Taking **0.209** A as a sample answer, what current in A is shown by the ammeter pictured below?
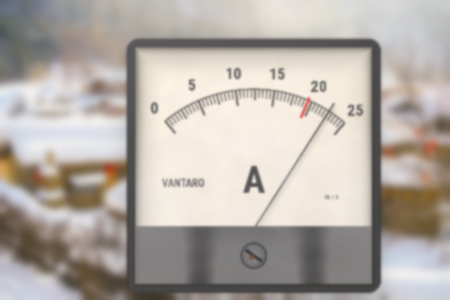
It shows **22.5** A
